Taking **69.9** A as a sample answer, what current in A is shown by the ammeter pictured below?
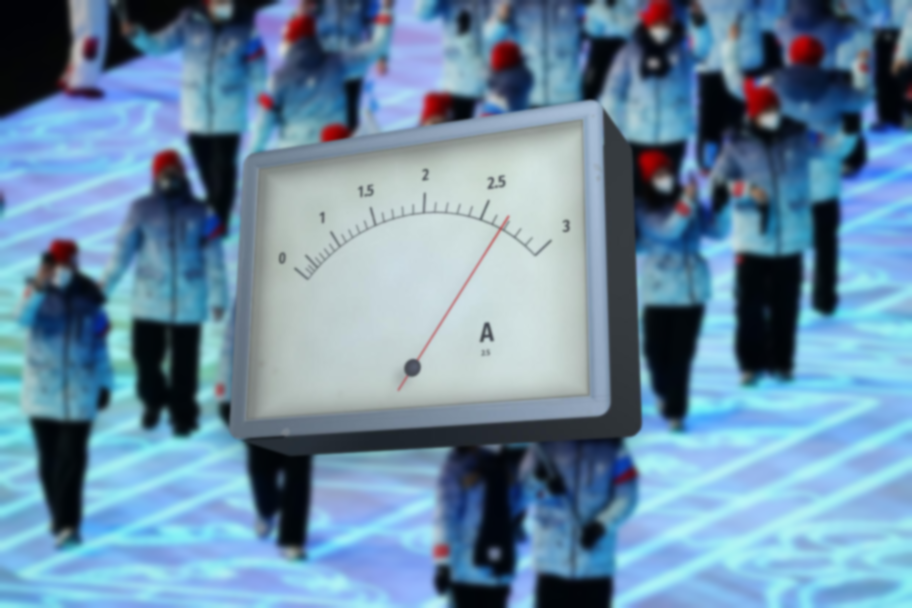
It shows **2.7** A
